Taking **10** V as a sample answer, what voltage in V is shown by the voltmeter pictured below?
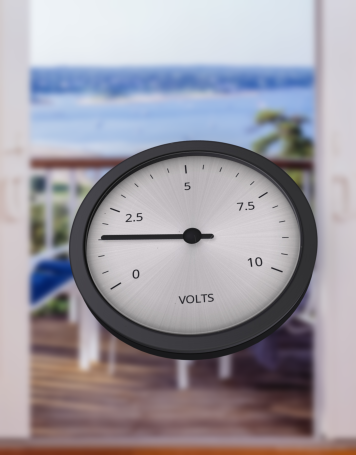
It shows **1.5** V
